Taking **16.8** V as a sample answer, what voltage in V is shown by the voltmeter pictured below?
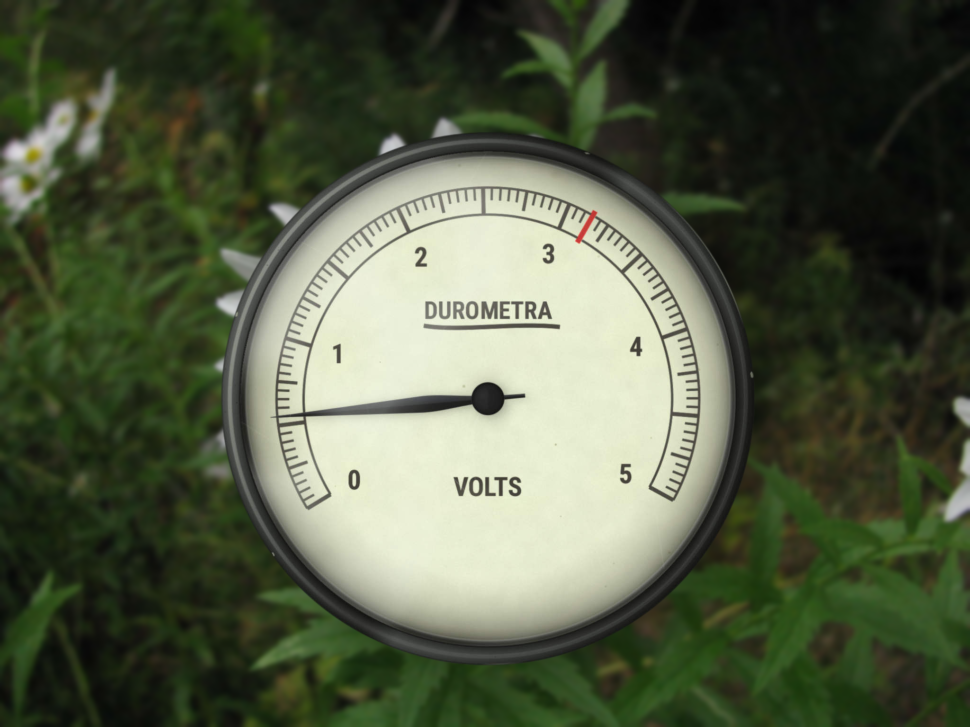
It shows **0.55** V
